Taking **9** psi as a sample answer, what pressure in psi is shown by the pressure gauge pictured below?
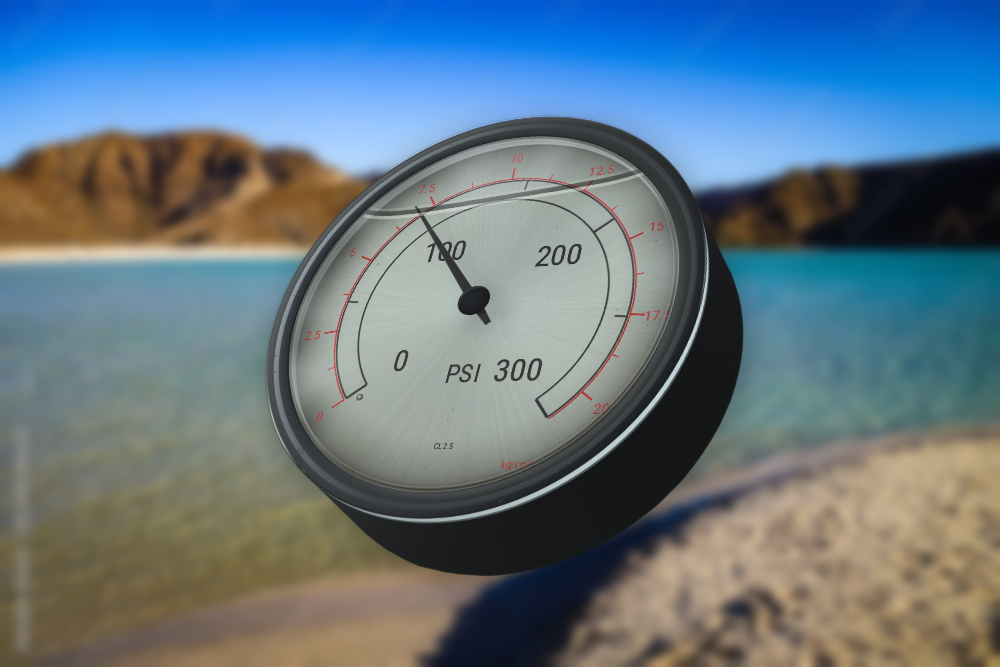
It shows **100** psi
